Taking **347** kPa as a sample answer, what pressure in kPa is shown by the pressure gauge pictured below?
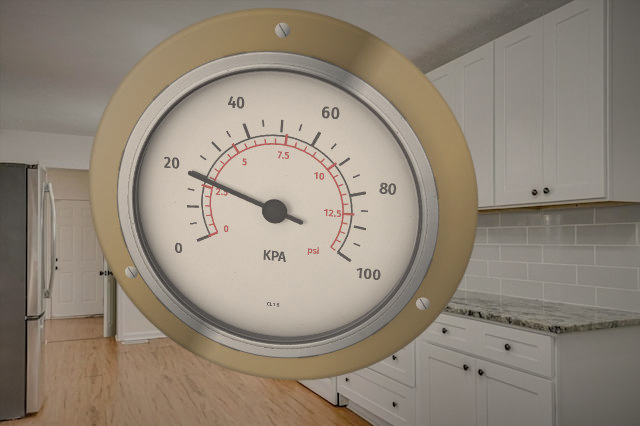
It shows **20** kPa
